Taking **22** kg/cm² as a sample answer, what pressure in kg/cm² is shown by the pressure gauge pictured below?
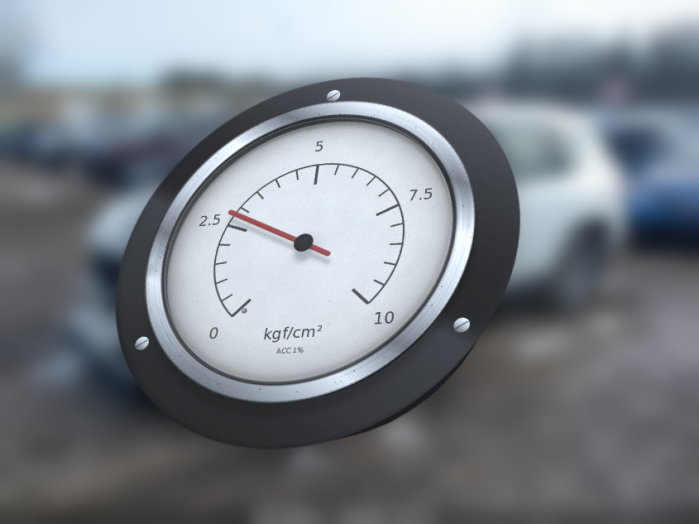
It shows **2.75** kg/cm²
